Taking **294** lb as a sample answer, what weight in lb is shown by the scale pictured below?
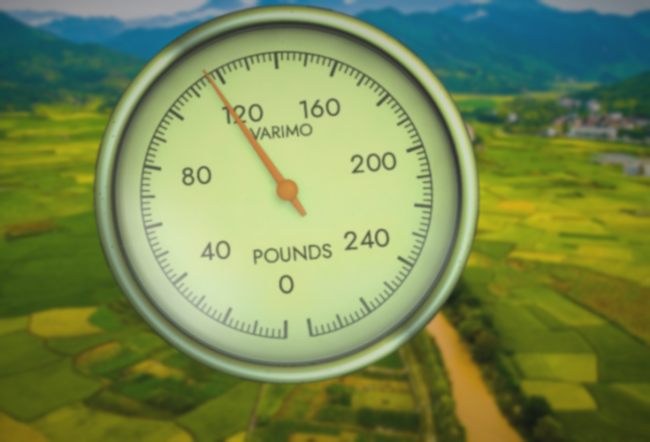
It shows **116** lb
